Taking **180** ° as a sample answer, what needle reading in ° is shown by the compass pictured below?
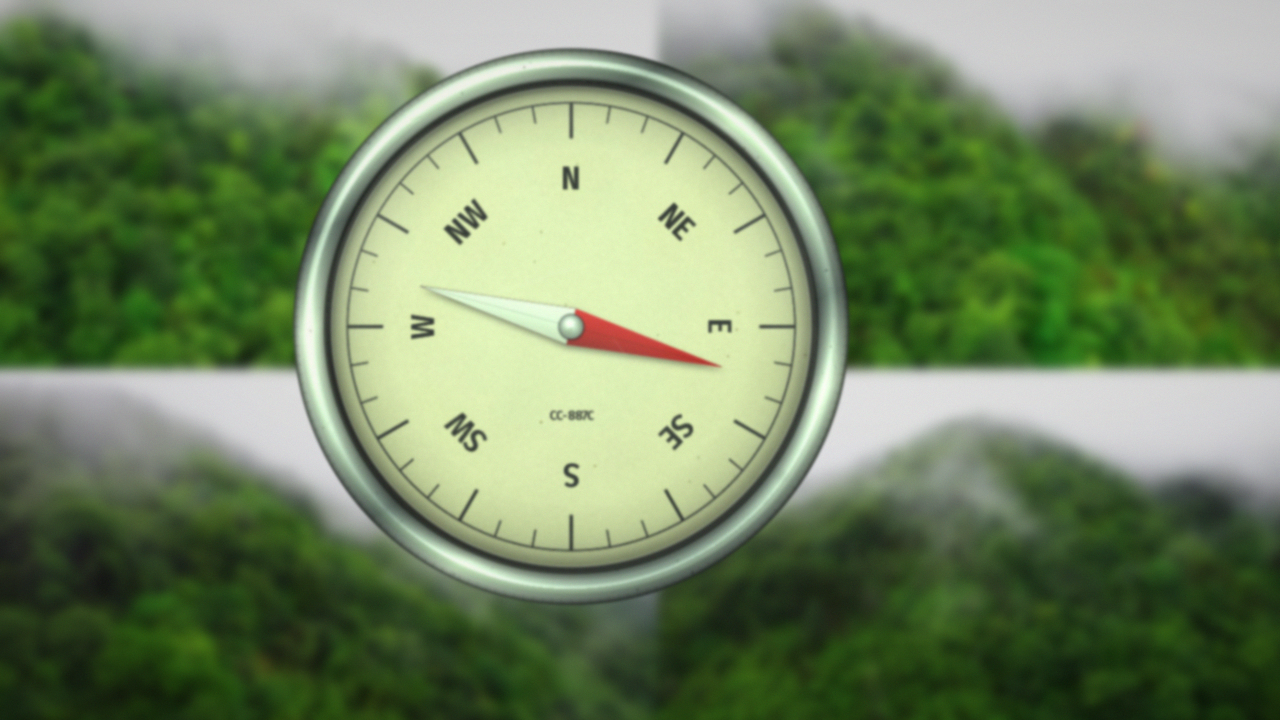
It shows **105** °
